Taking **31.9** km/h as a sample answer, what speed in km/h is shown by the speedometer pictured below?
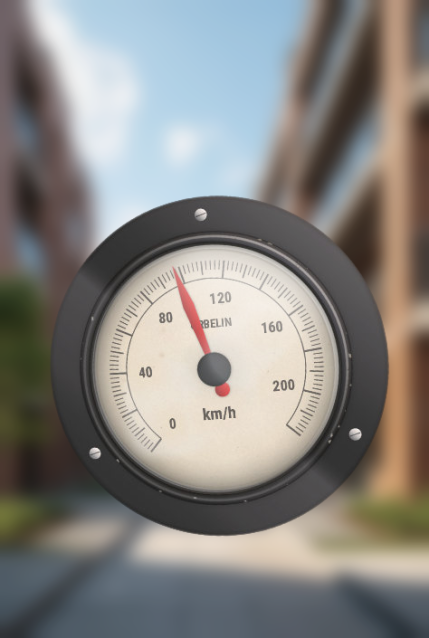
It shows **98** km/h
